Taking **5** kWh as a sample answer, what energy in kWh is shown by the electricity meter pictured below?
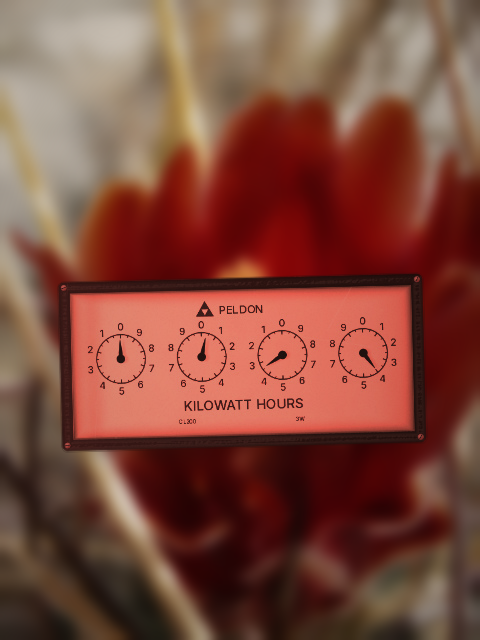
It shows **34** kWh
